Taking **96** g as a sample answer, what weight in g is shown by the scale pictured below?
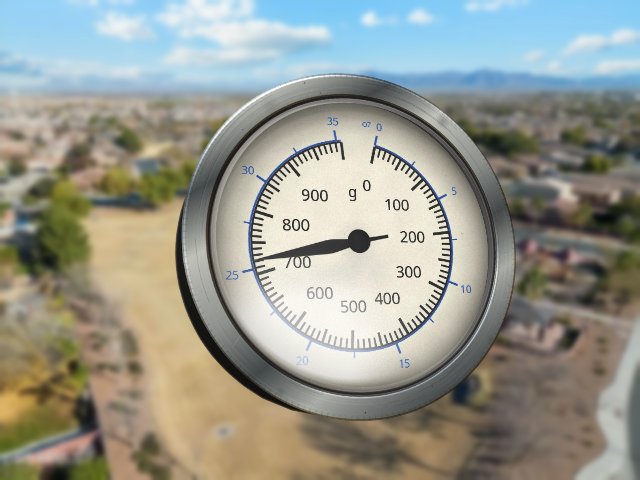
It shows **720** g
